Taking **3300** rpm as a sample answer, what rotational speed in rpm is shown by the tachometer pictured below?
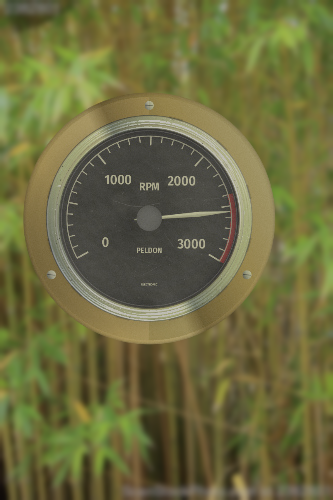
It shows **2550** rpm
